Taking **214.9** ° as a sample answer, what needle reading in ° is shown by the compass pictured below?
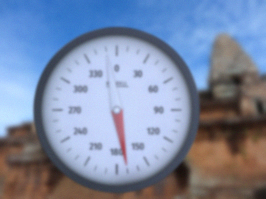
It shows **170** °
